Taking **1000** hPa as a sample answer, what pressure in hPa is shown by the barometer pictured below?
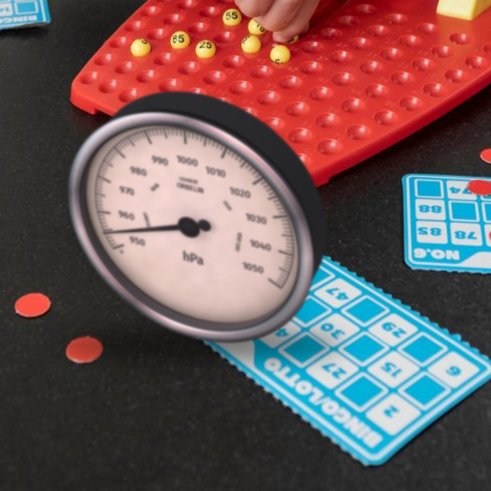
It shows **955** hPa
